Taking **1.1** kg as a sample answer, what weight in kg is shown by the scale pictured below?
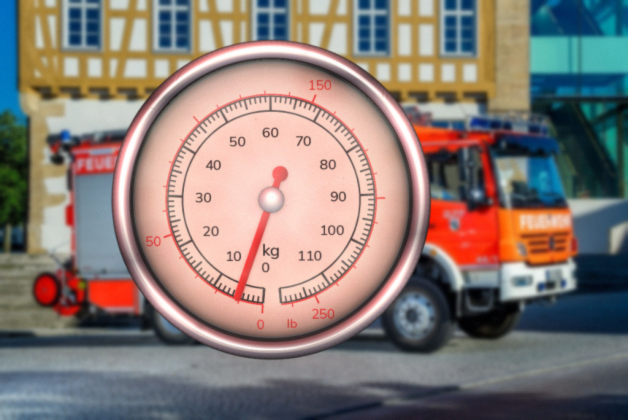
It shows **5** kg
